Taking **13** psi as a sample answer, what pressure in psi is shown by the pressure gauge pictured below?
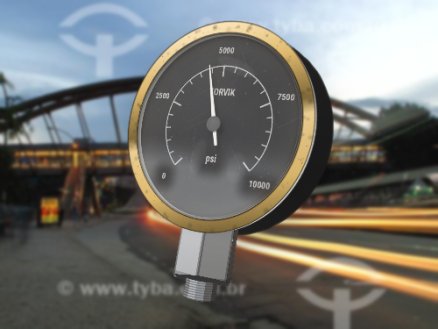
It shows **4500** psi
